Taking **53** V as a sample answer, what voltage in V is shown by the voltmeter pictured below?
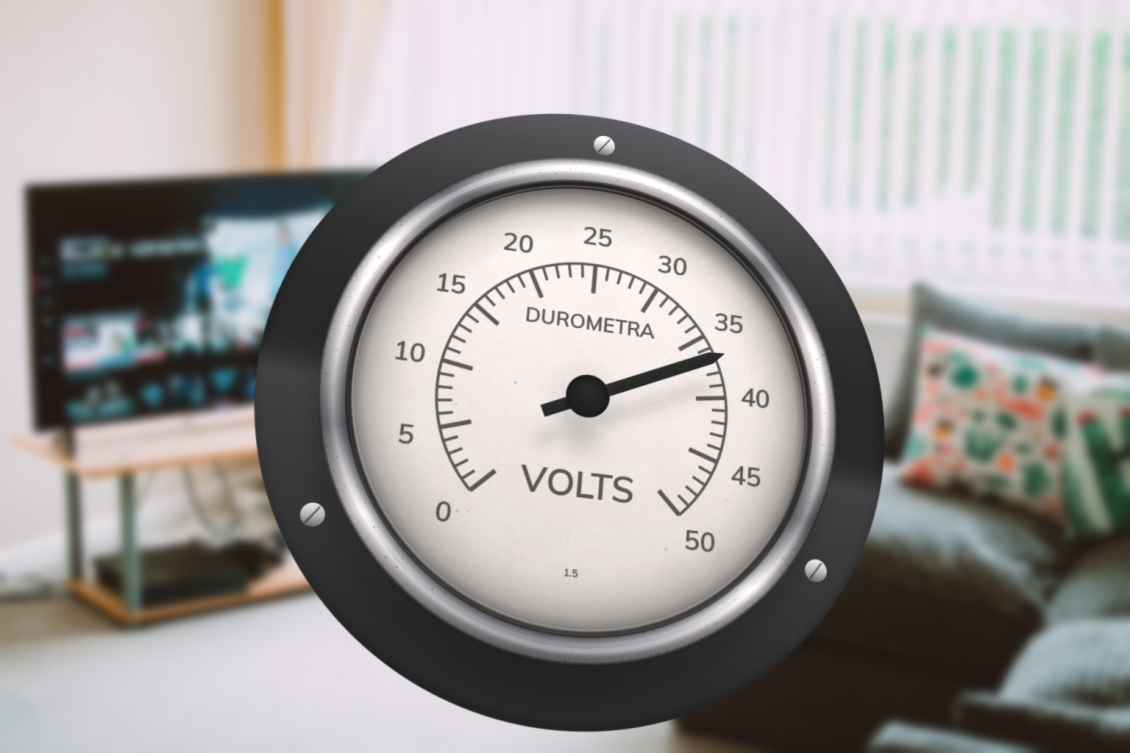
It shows **37** V
